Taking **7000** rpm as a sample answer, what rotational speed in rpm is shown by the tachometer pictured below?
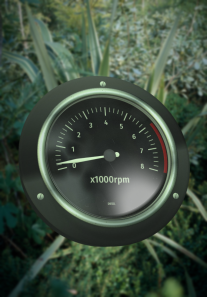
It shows **200** rpm
